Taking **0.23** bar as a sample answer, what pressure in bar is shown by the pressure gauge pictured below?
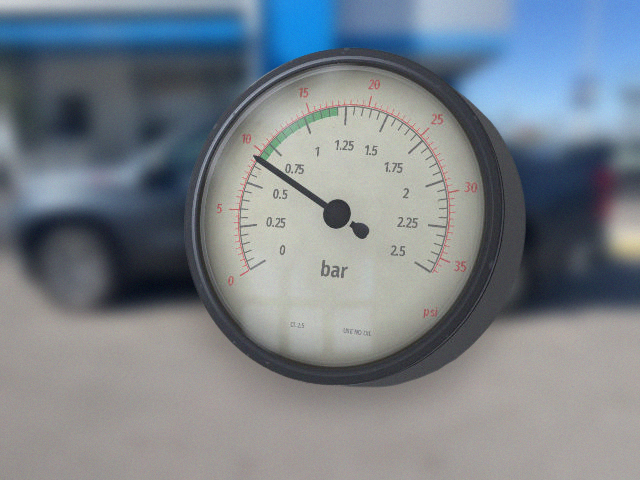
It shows **0.65** bar
